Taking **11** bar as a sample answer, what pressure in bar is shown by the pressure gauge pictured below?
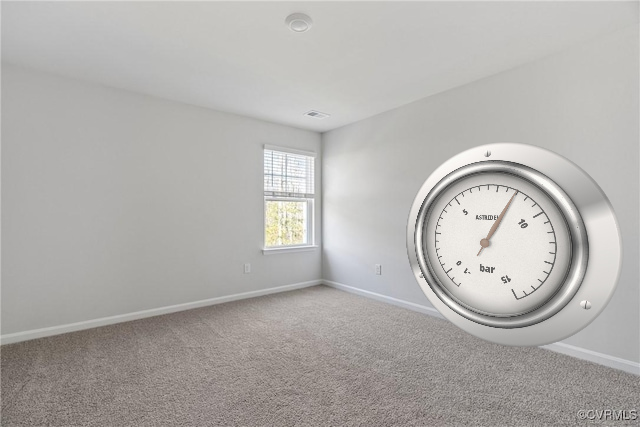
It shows **8.5** bar
